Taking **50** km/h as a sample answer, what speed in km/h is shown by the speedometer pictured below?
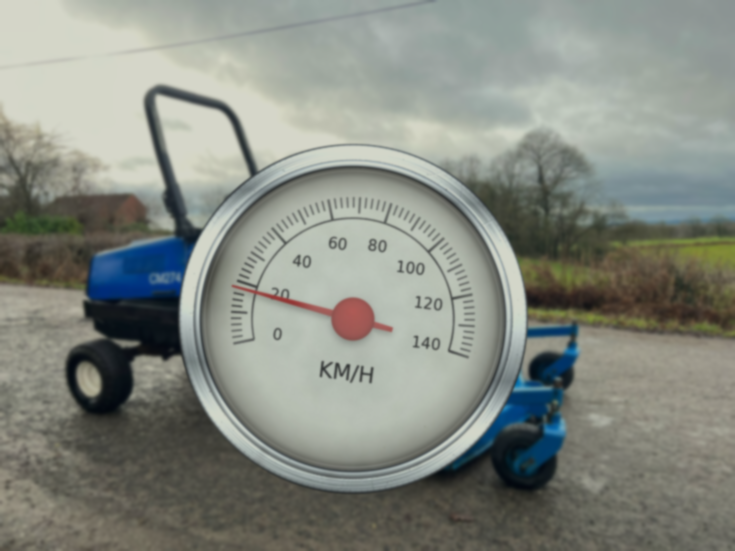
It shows **18** km/h
